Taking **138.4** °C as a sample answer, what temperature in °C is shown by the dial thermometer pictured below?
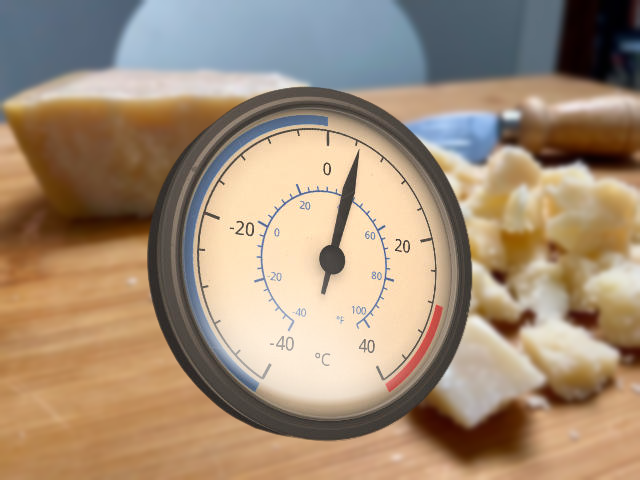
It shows **4** °C
